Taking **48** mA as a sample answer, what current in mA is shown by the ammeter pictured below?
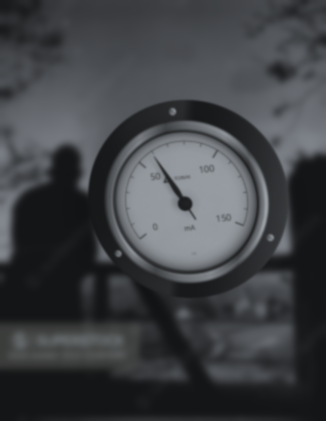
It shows **60** mA
